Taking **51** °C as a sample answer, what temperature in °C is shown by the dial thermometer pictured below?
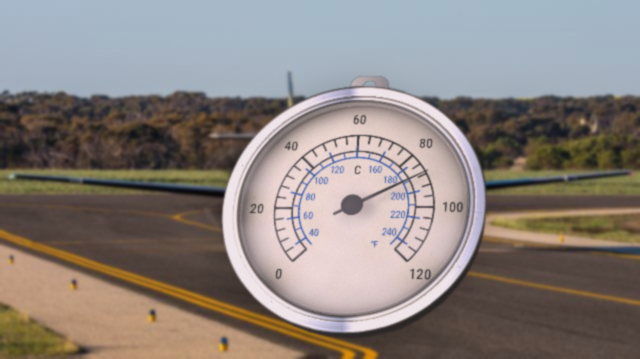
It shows **88** °C
